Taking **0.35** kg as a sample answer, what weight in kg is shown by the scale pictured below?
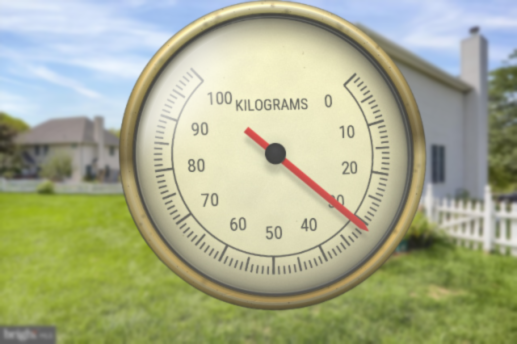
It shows **31** kg
